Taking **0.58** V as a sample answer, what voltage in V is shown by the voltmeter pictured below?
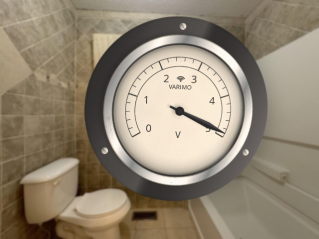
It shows **4.9** V
